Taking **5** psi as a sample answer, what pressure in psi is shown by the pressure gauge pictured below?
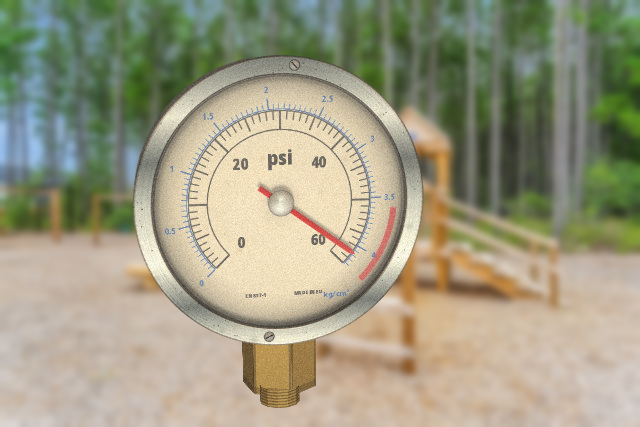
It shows **58** psi
